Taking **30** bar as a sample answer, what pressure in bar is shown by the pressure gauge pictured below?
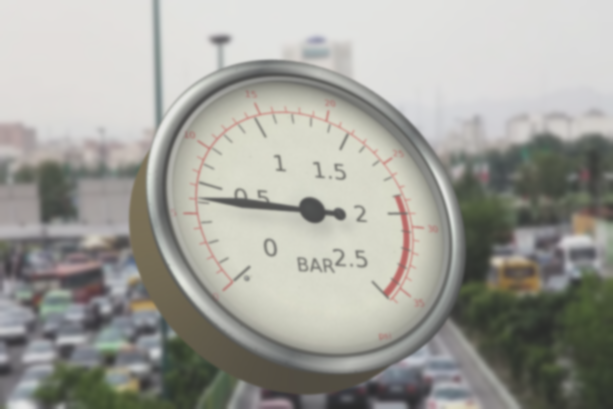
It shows **0.4** bar
